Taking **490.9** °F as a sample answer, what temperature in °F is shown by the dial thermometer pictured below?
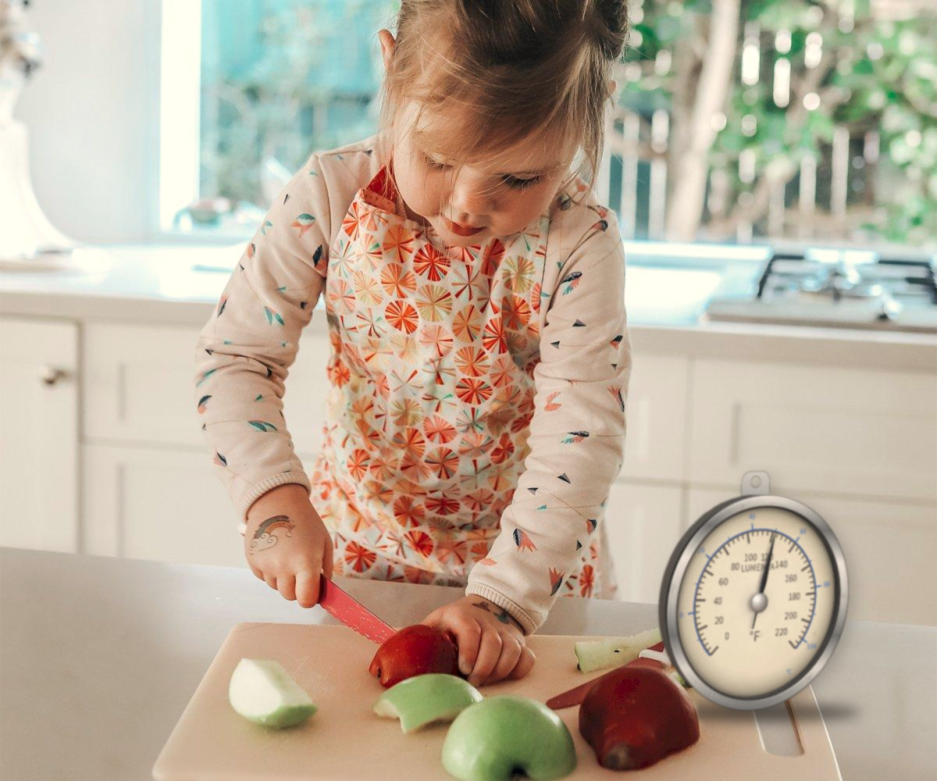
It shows **120** °F
